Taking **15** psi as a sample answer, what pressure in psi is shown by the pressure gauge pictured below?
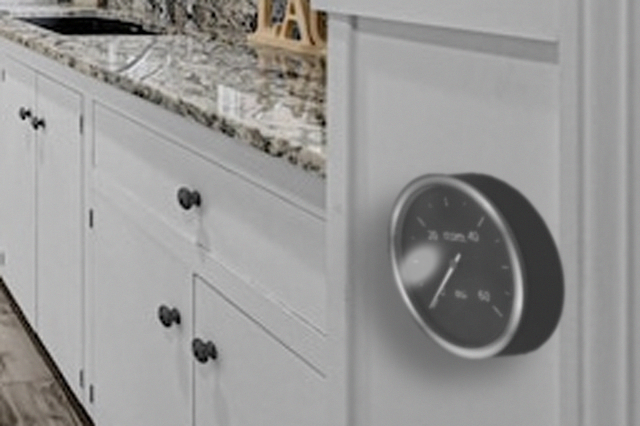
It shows **0** psi
